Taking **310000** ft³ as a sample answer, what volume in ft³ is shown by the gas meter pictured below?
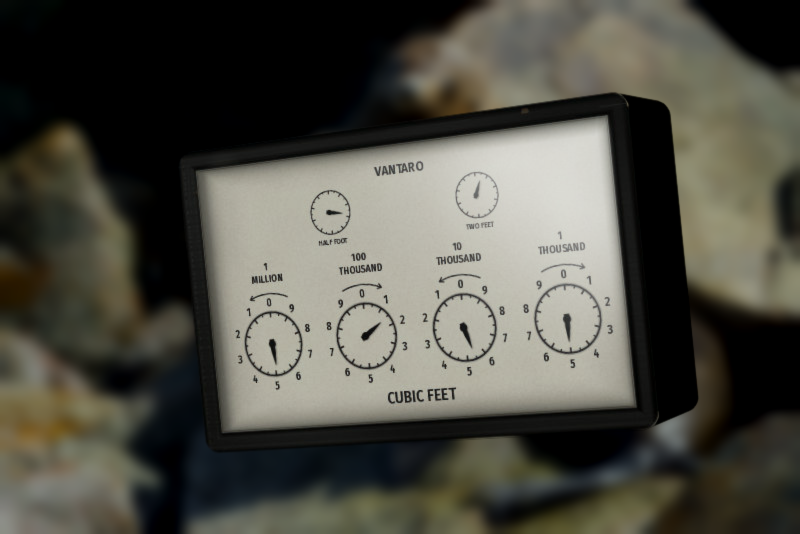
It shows **515500** ft³
